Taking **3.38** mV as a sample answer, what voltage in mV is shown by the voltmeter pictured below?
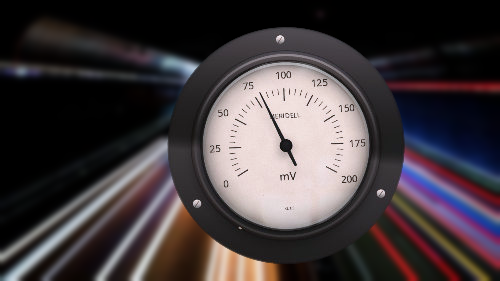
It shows **80** mV
